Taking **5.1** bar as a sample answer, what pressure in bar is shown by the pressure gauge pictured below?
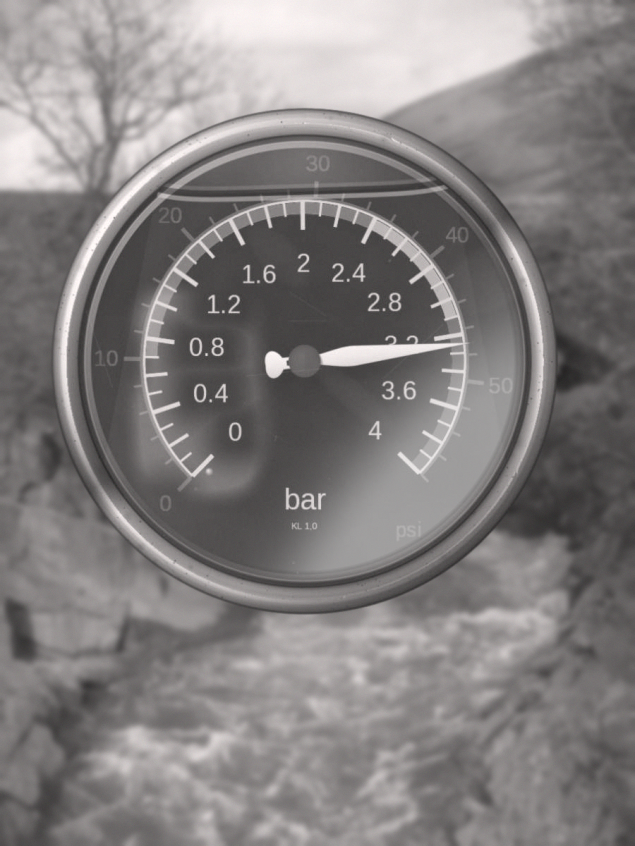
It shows **3.25** bar
